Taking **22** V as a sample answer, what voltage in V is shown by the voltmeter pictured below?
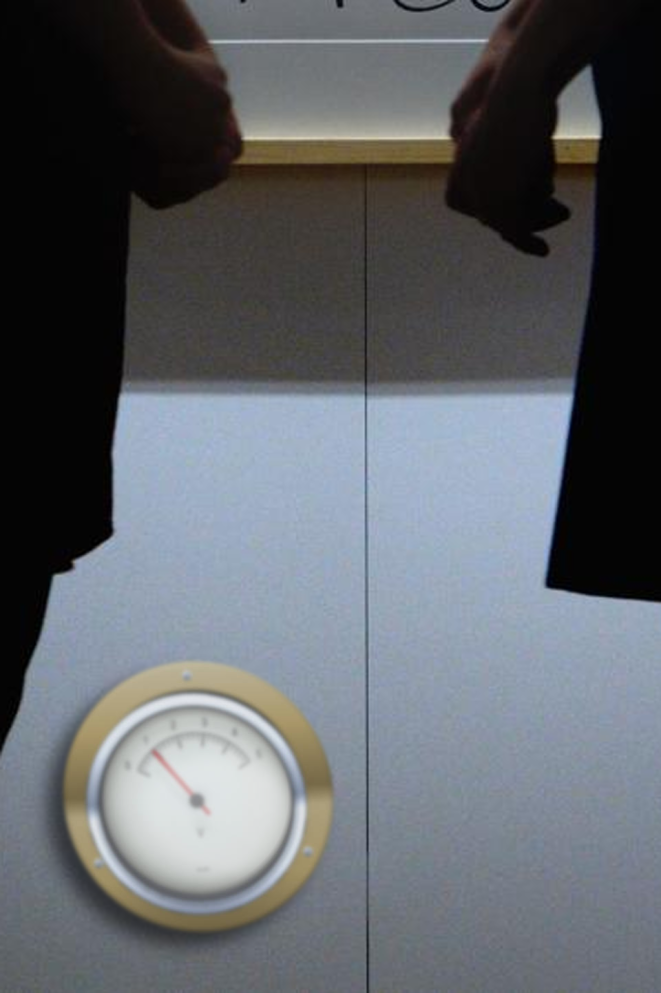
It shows **1** V
